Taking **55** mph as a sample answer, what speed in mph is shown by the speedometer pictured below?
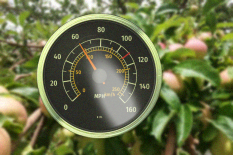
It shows **60** mph
